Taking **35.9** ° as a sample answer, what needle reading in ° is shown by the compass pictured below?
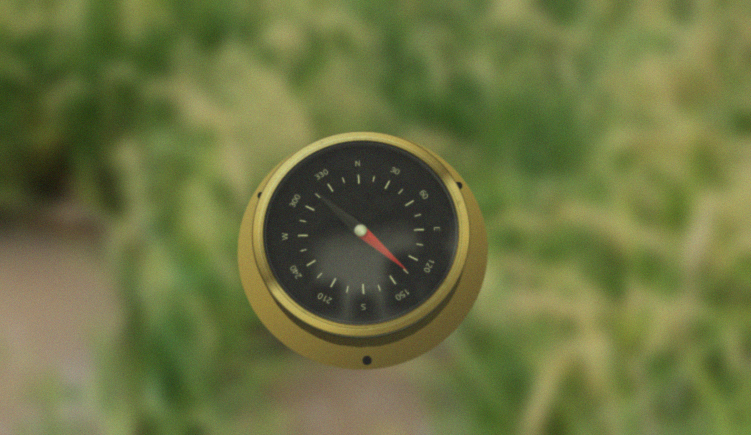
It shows **135** °
